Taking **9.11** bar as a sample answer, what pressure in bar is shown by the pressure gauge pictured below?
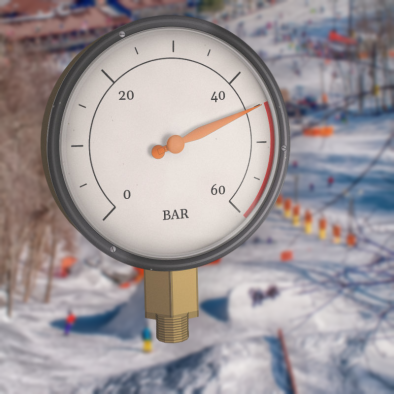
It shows **45** bar
